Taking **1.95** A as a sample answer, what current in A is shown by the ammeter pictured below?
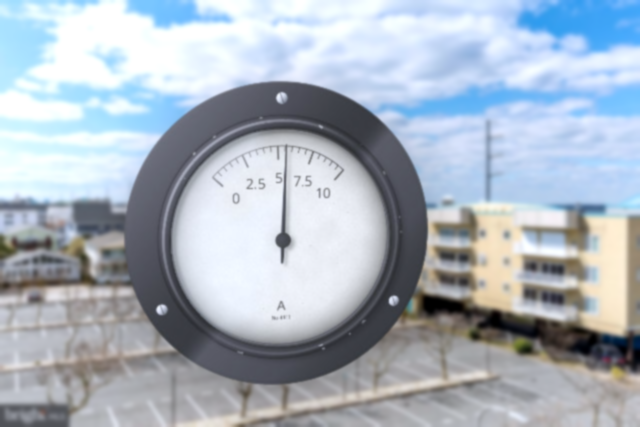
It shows **5.5** A
